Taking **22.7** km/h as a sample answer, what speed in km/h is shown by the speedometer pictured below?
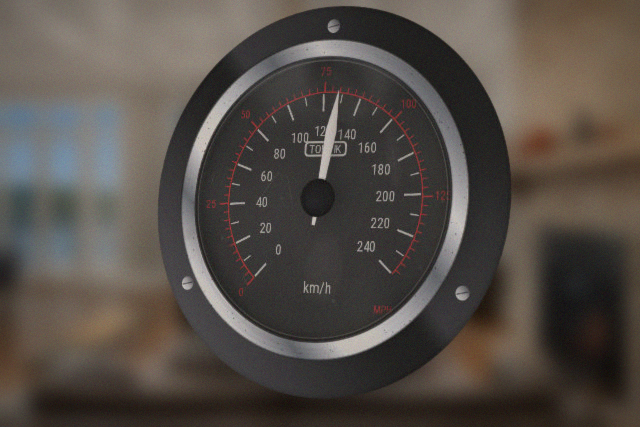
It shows **130** km/h
